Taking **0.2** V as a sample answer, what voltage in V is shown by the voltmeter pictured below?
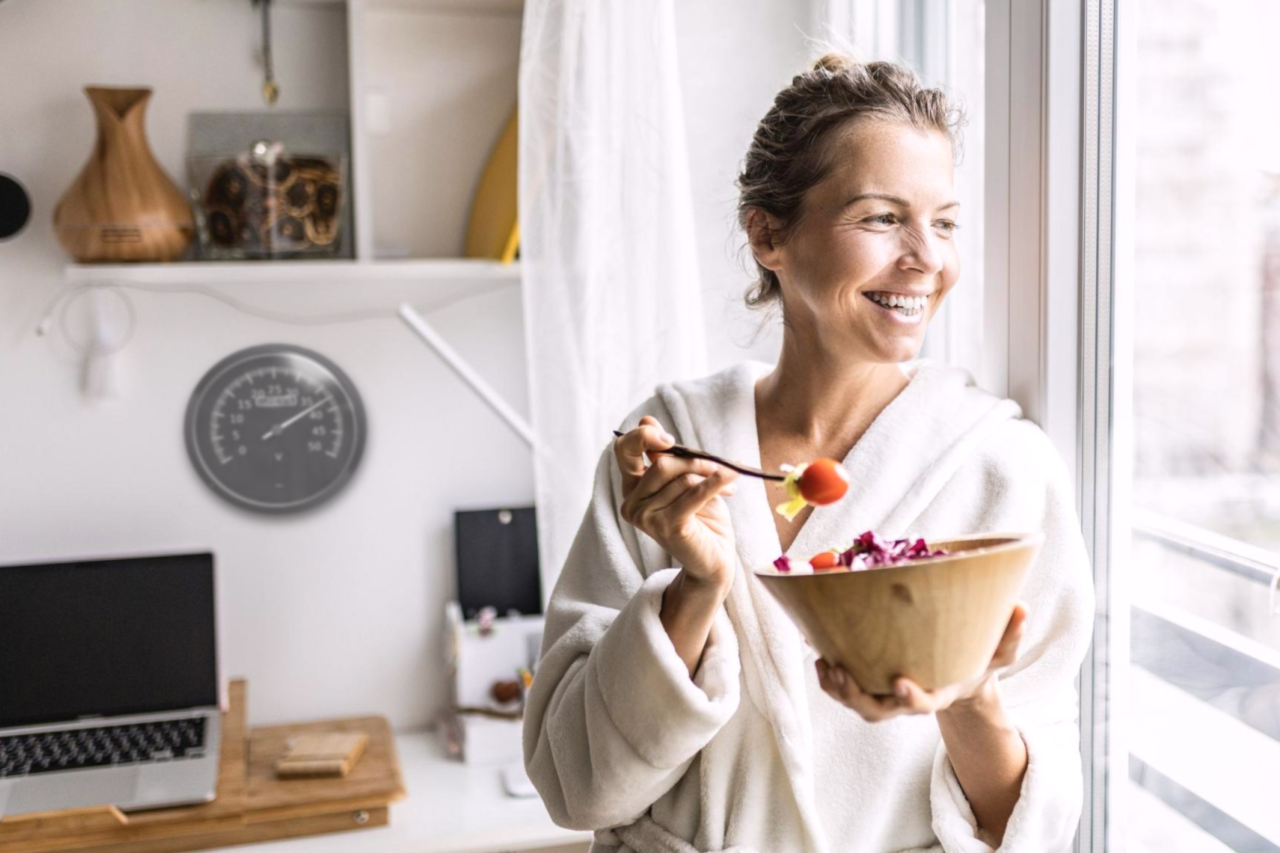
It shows **37.5** V
